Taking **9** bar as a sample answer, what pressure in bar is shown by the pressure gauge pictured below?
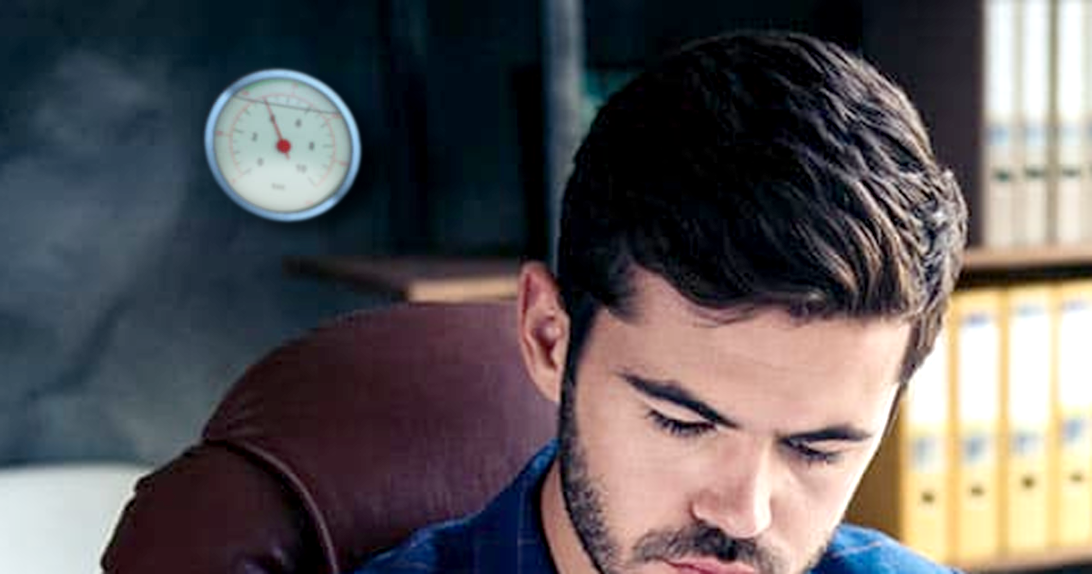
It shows **4** bar
